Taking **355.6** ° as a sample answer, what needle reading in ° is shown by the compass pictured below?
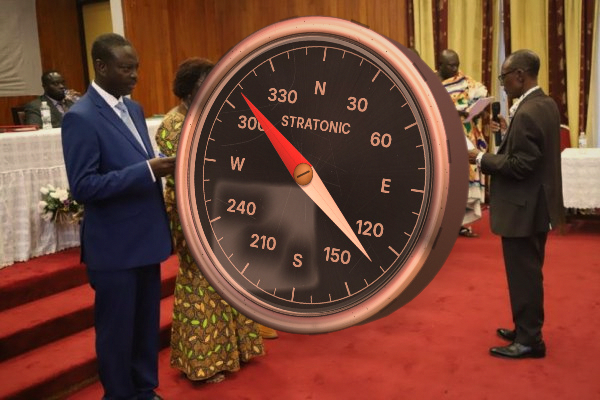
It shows **310** °
